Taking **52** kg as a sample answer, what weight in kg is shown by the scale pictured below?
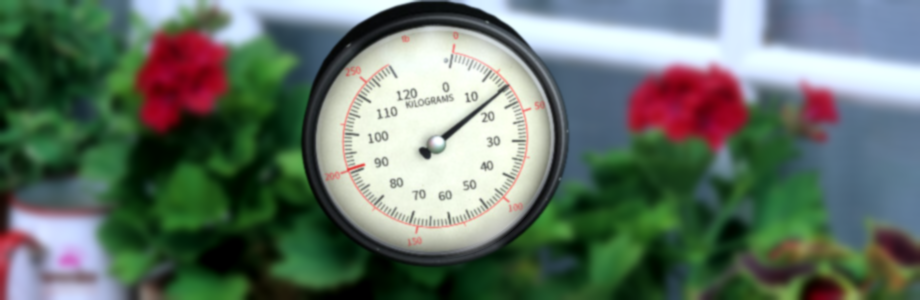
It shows **15** kg
